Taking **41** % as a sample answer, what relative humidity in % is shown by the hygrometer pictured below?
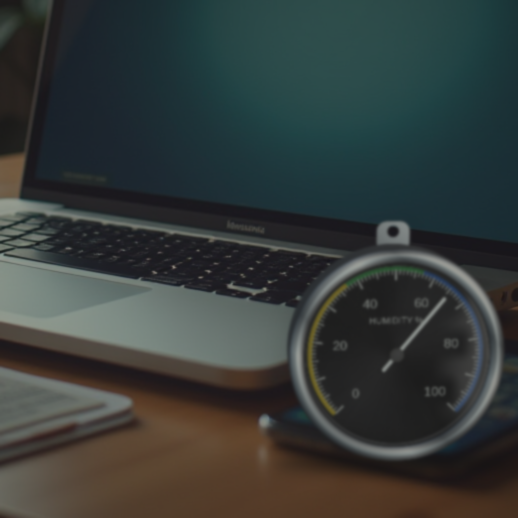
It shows **65** %
